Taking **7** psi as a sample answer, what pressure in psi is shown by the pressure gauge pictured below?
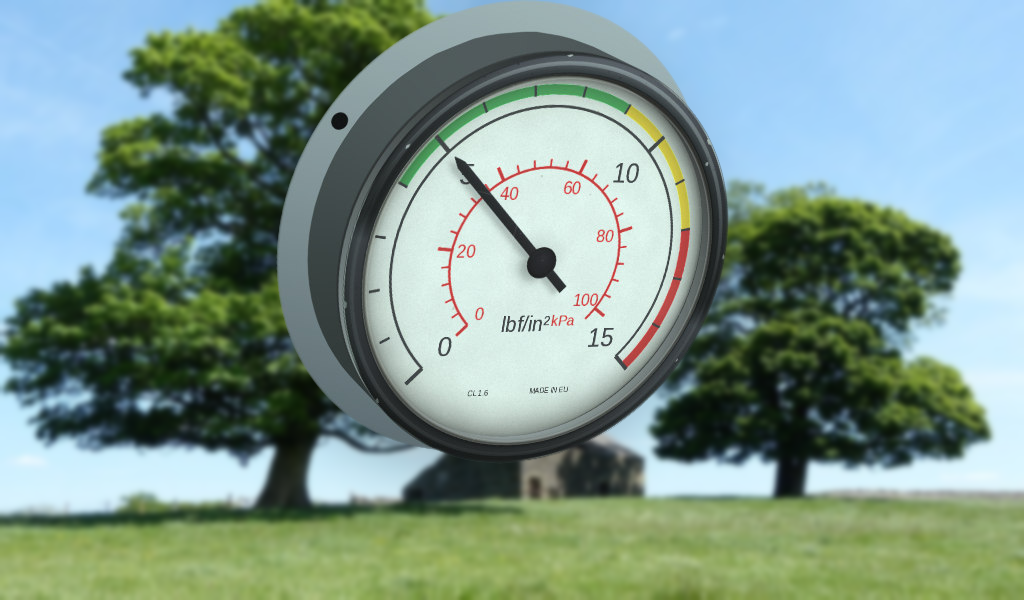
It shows **5** psi
